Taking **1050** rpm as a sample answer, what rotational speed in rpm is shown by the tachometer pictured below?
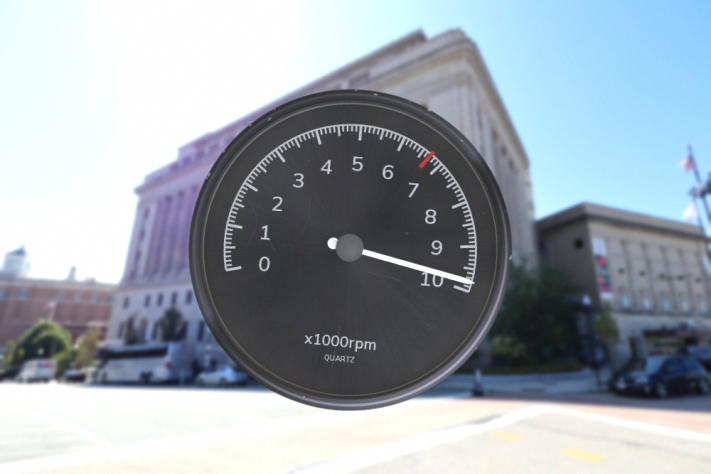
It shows **9800** rpm
